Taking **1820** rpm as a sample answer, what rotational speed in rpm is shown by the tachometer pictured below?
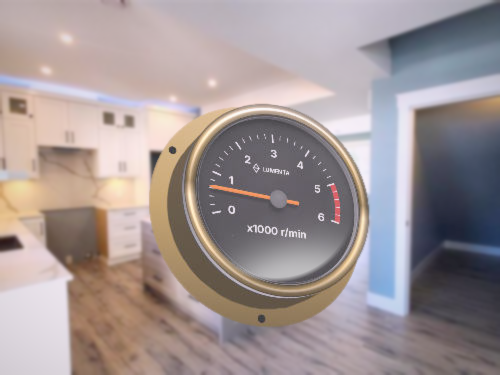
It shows **600** rpm
